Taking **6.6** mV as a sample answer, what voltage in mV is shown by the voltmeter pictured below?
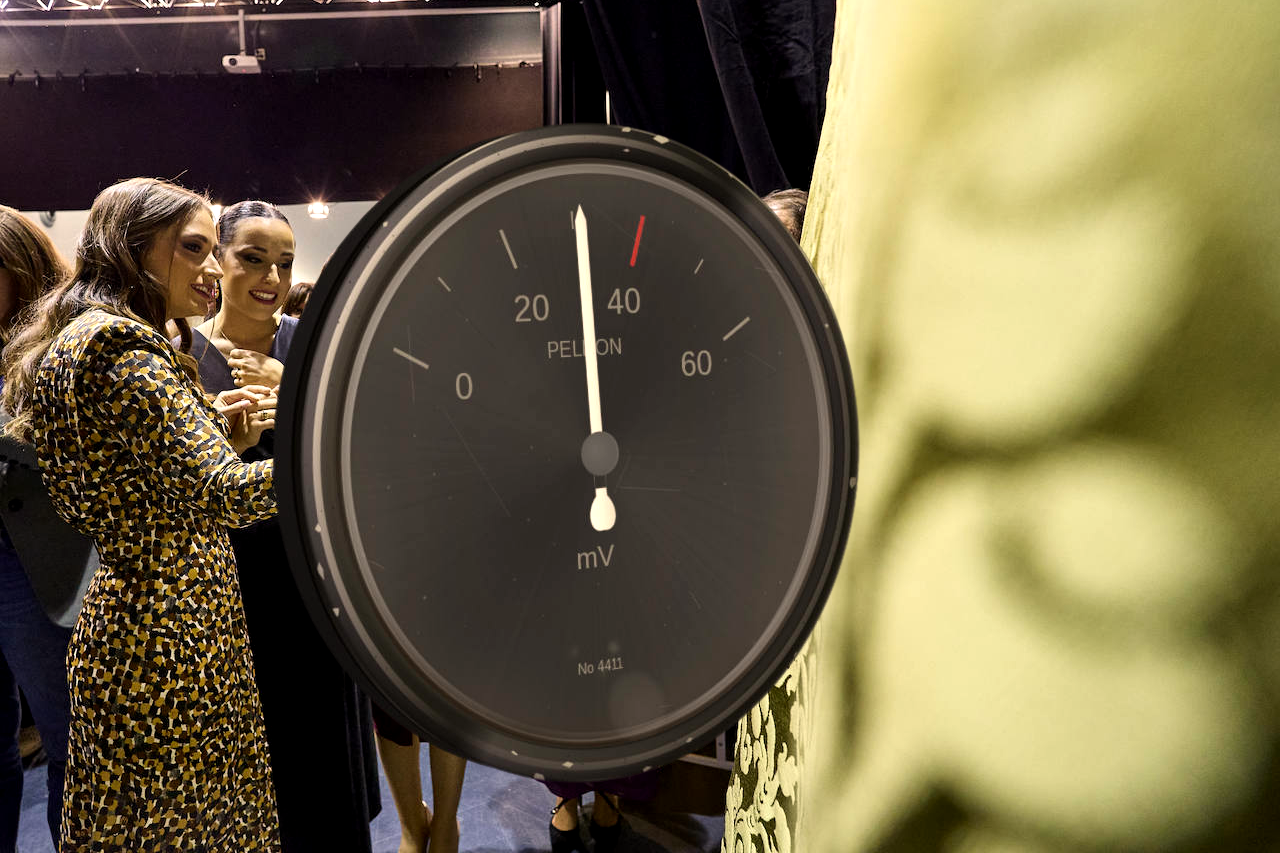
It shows **30** mV
